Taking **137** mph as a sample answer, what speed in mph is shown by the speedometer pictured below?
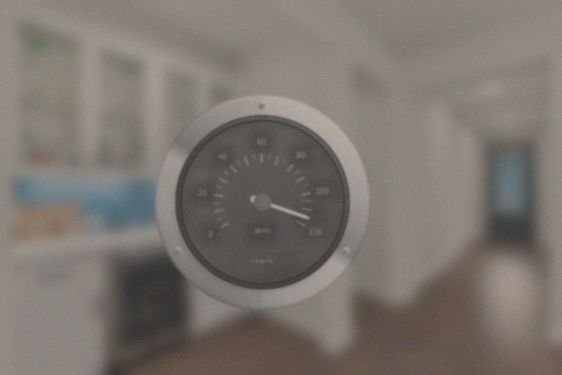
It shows **115** mph
